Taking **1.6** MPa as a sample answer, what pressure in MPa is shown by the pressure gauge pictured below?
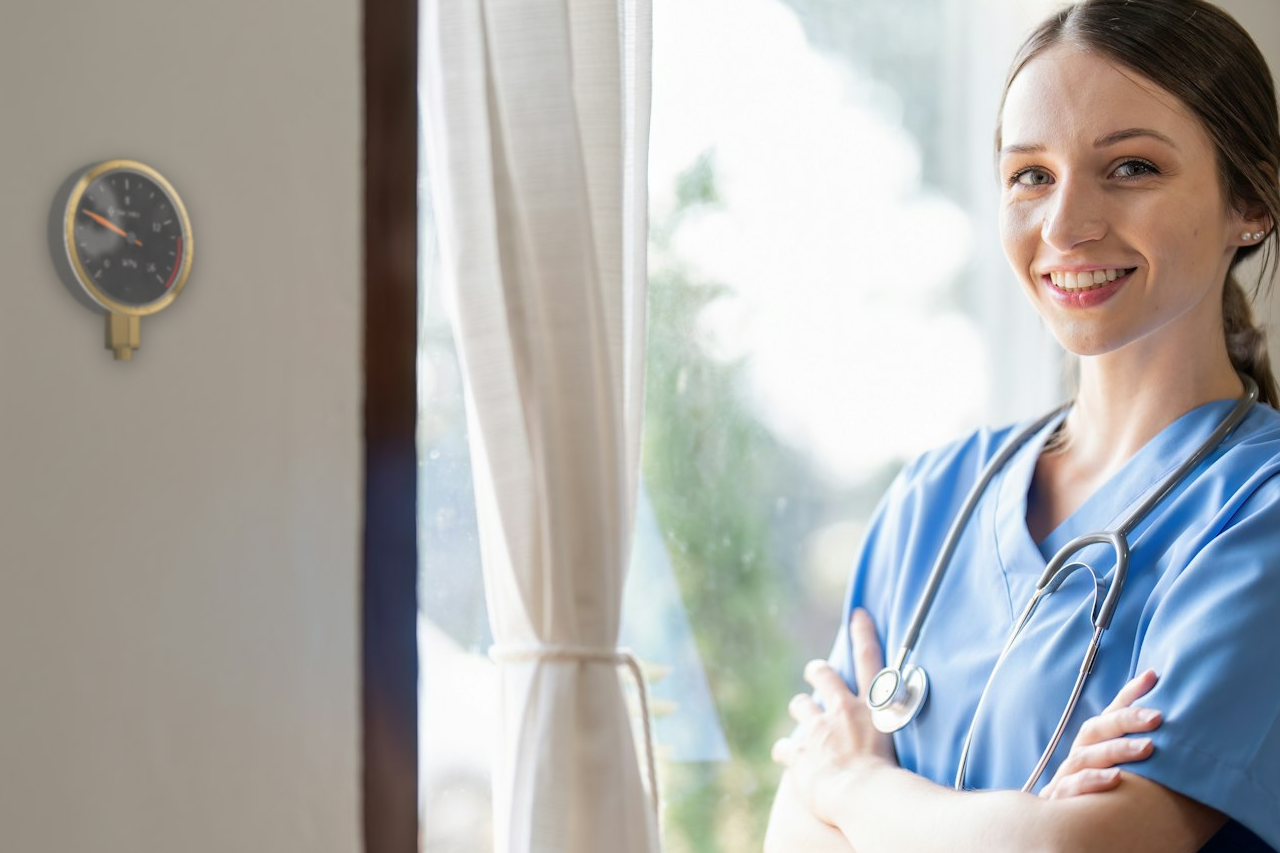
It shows **4** MPa
